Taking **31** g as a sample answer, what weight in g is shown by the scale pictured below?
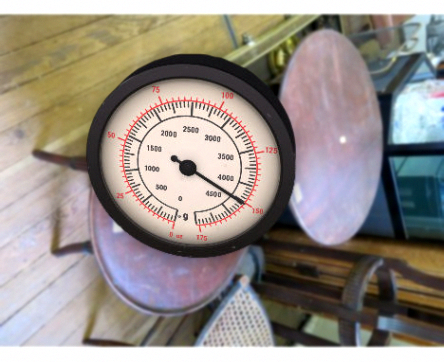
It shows **4250** g
